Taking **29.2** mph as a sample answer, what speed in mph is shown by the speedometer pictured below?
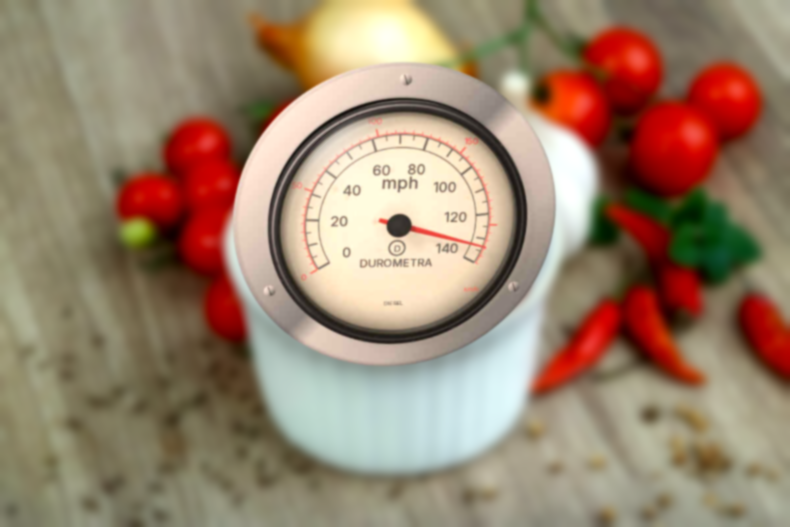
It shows **132.5** mph
